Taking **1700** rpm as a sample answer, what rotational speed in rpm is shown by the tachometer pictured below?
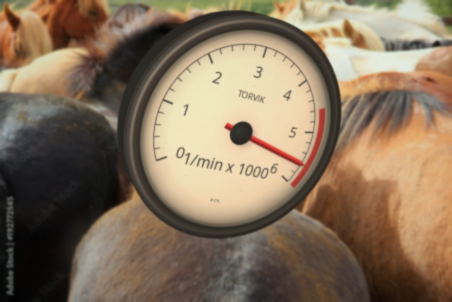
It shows **5600** rpm
